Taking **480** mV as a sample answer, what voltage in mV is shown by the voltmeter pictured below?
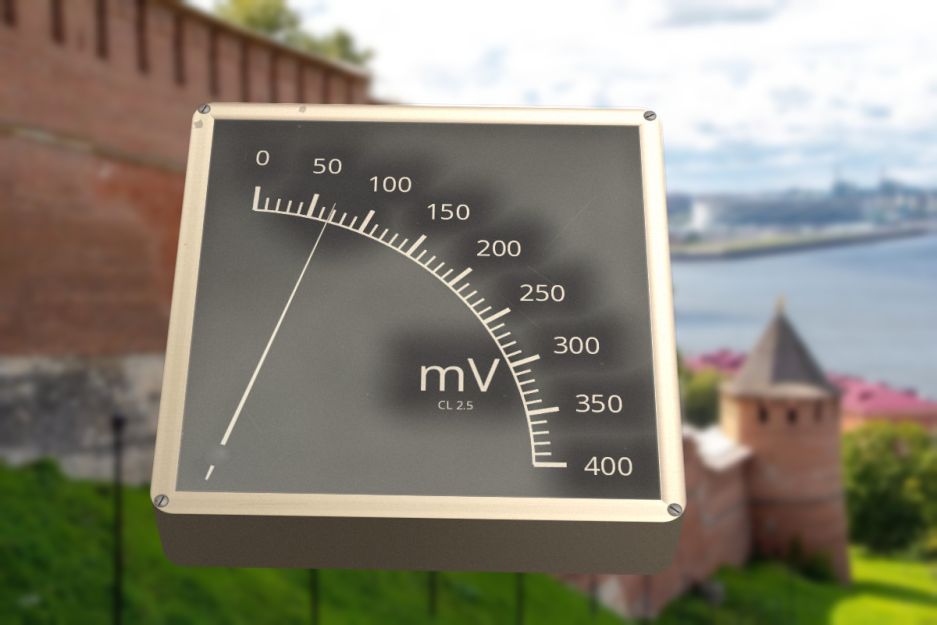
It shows **70** mV
